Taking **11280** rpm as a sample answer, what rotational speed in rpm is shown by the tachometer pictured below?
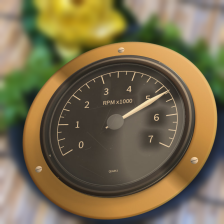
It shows **5250** rpm
